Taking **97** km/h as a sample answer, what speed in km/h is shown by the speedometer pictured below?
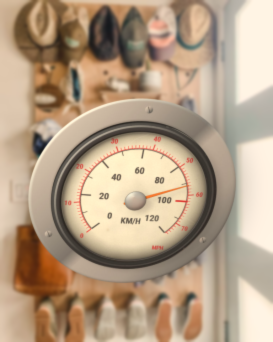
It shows **90** km/h
